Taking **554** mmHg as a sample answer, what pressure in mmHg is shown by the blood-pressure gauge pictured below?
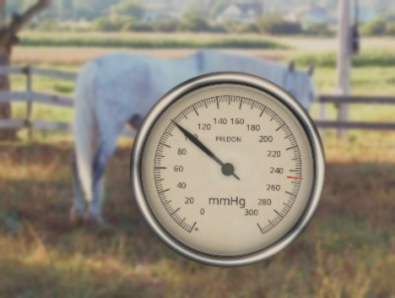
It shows **100** mmHg
